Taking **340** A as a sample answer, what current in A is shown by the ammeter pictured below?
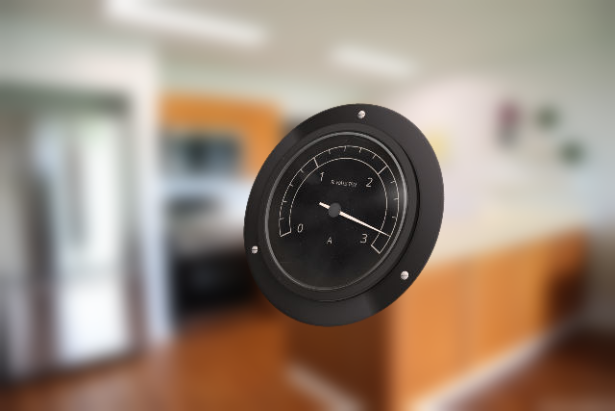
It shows **2.8** A
